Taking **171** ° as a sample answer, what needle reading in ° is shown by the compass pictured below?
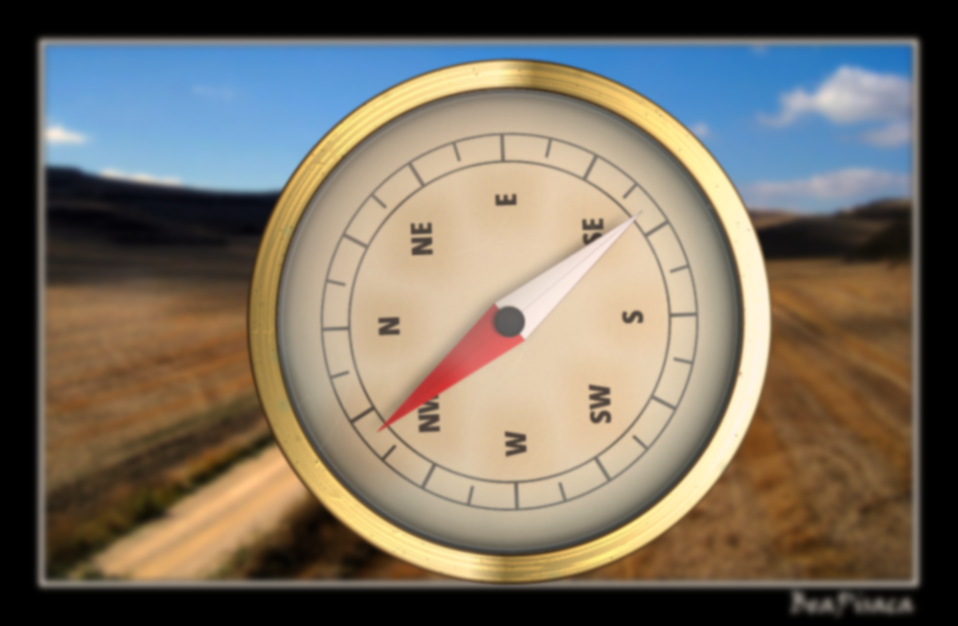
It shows **322.5** °
